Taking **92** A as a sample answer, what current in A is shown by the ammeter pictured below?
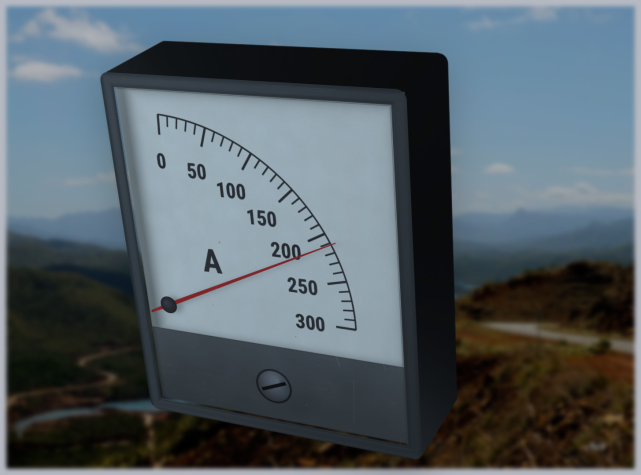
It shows **210** A
